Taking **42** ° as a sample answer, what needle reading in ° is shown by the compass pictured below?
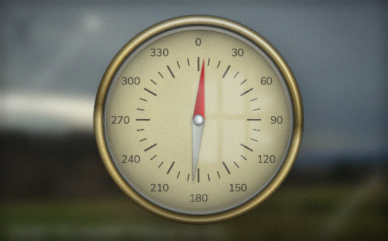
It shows **5** °
